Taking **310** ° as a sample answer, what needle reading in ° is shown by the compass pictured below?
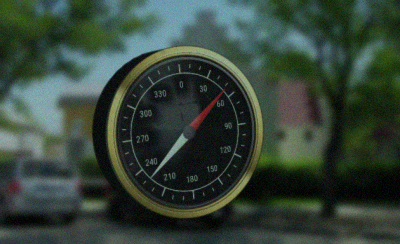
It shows **50** °
